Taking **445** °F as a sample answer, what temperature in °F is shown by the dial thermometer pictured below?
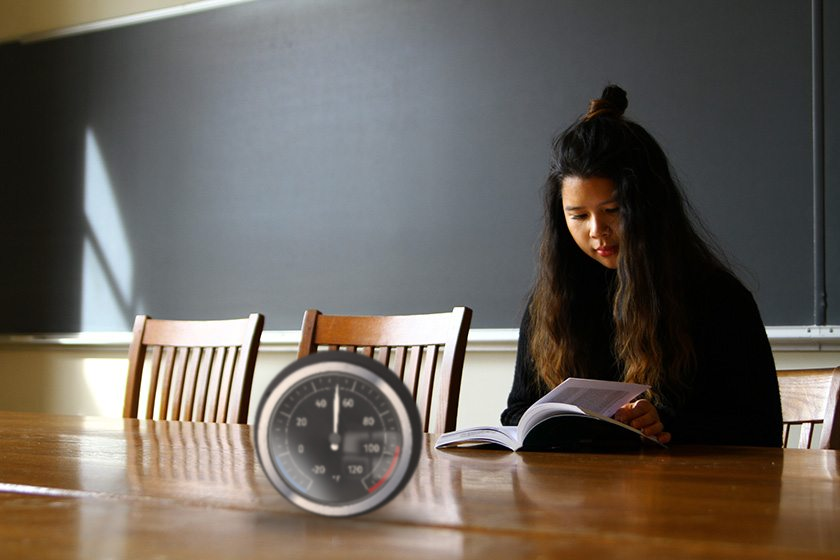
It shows **52** °F
